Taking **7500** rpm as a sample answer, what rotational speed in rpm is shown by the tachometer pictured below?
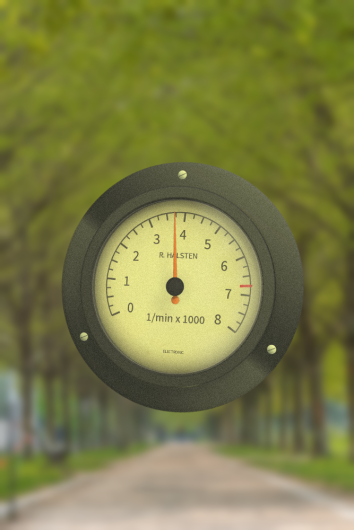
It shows **3750** rpm
